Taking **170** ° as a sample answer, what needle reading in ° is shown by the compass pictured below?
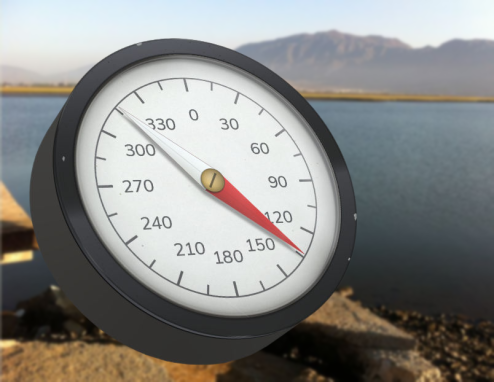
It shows **135** °
